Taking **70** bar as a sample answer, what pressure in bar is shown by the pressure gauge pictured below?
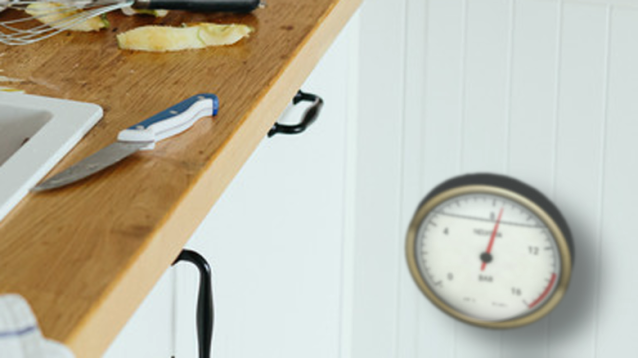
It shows **8.5** bar
